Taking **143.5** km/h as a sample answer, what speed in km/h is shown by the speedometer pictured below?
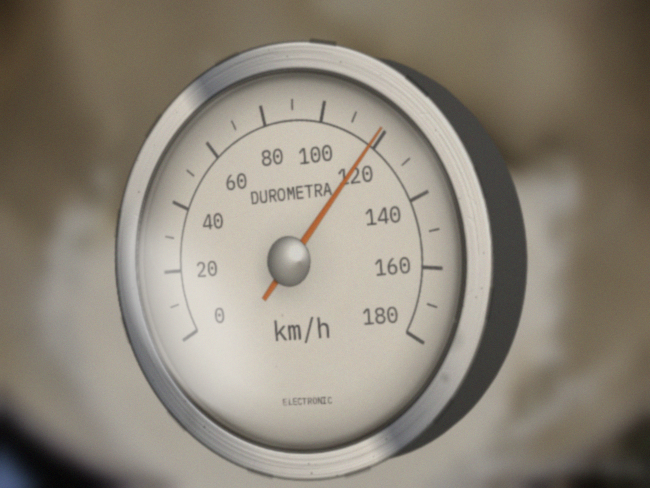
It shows **120** km/h
